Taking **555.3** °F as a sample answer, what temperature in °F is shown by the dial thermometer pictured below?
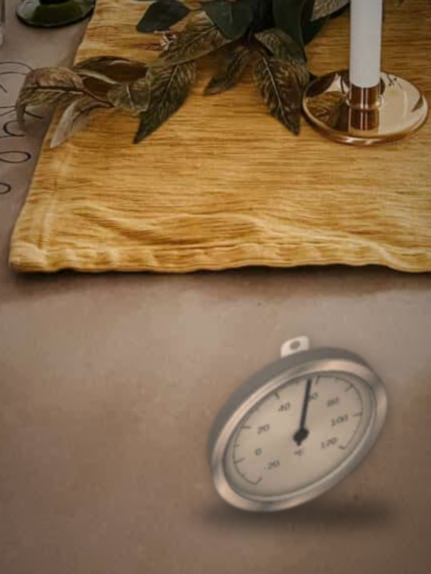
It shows **55** °F
